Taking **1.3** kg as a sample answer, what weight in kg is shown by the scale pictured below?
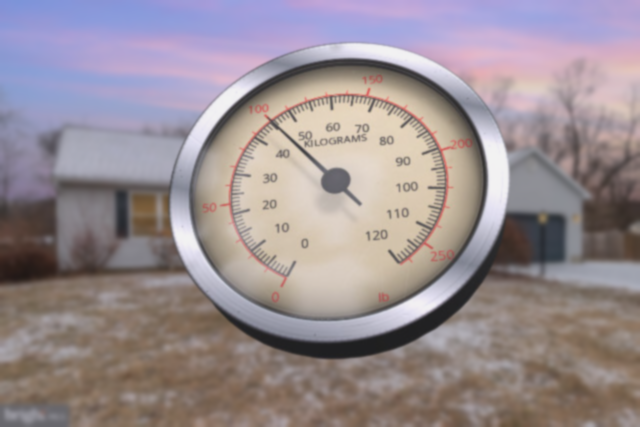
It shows **45** kg
